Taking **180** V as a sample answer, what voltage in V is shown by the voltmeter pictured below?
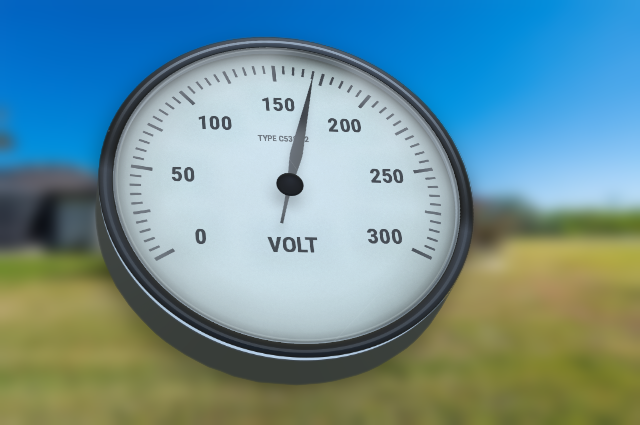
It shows **170** V
